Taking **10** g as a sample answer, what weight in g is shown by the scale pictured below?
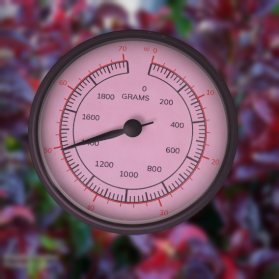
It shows **1400** g
